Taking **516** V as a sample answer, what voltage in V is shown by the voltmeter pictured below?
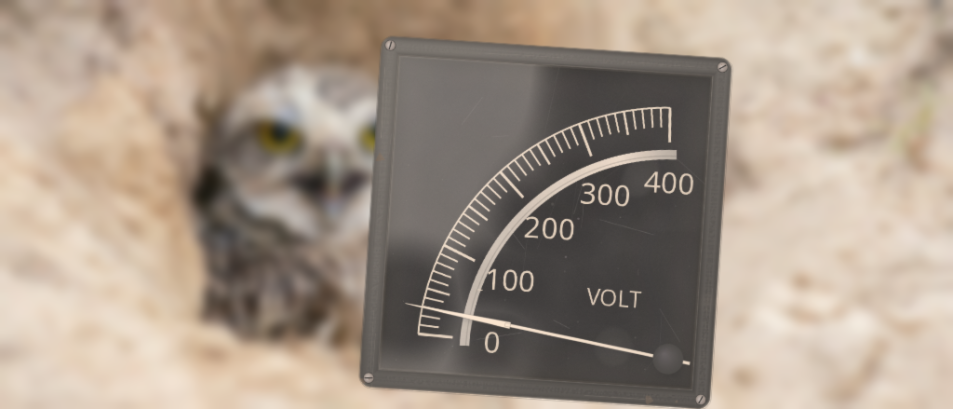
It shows **30** V
